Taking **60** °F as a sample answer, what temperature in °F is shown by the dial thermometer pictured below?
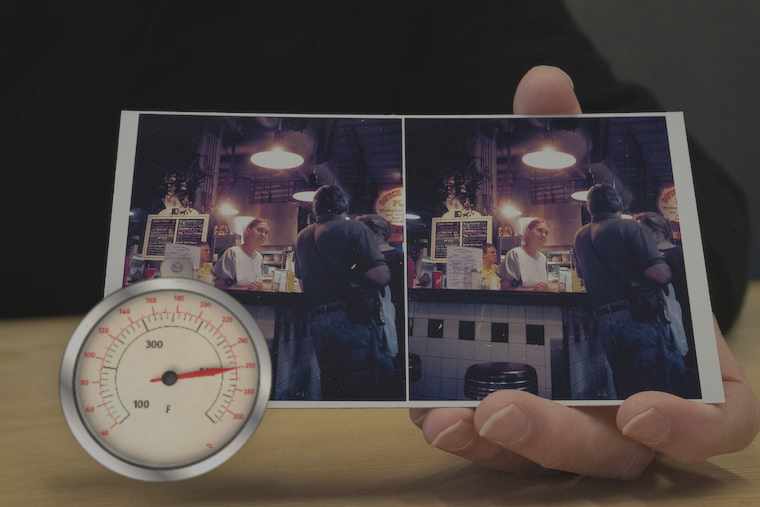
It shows **500** °F
